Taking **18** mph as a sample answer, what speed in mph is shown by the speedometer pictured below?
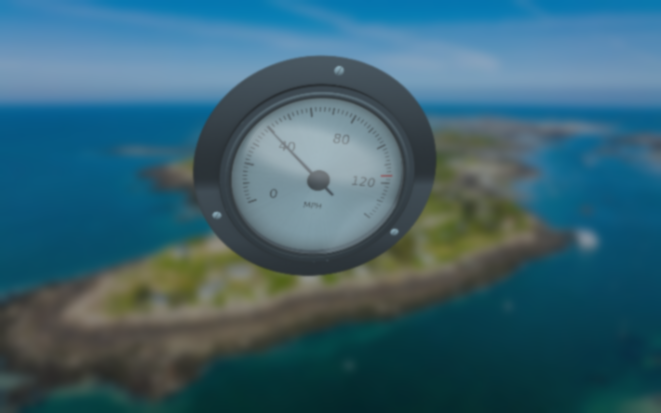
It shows **40** mph
